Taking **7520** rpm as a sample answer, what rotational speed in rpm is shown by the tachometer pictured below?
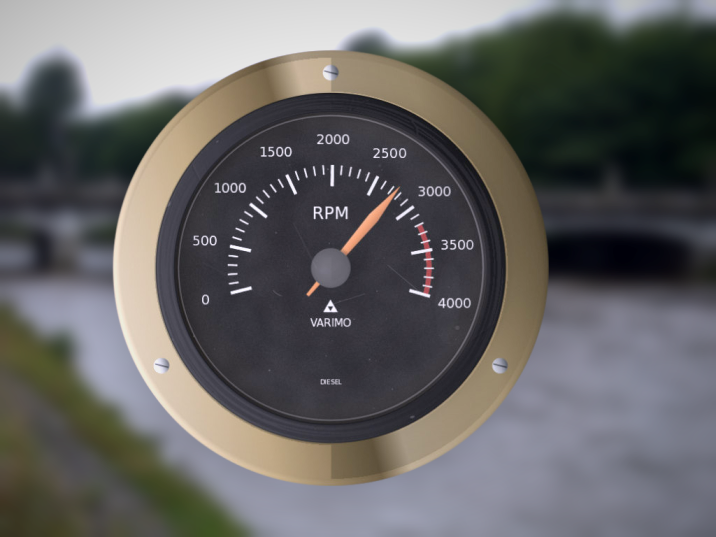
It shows **2750** rpm
